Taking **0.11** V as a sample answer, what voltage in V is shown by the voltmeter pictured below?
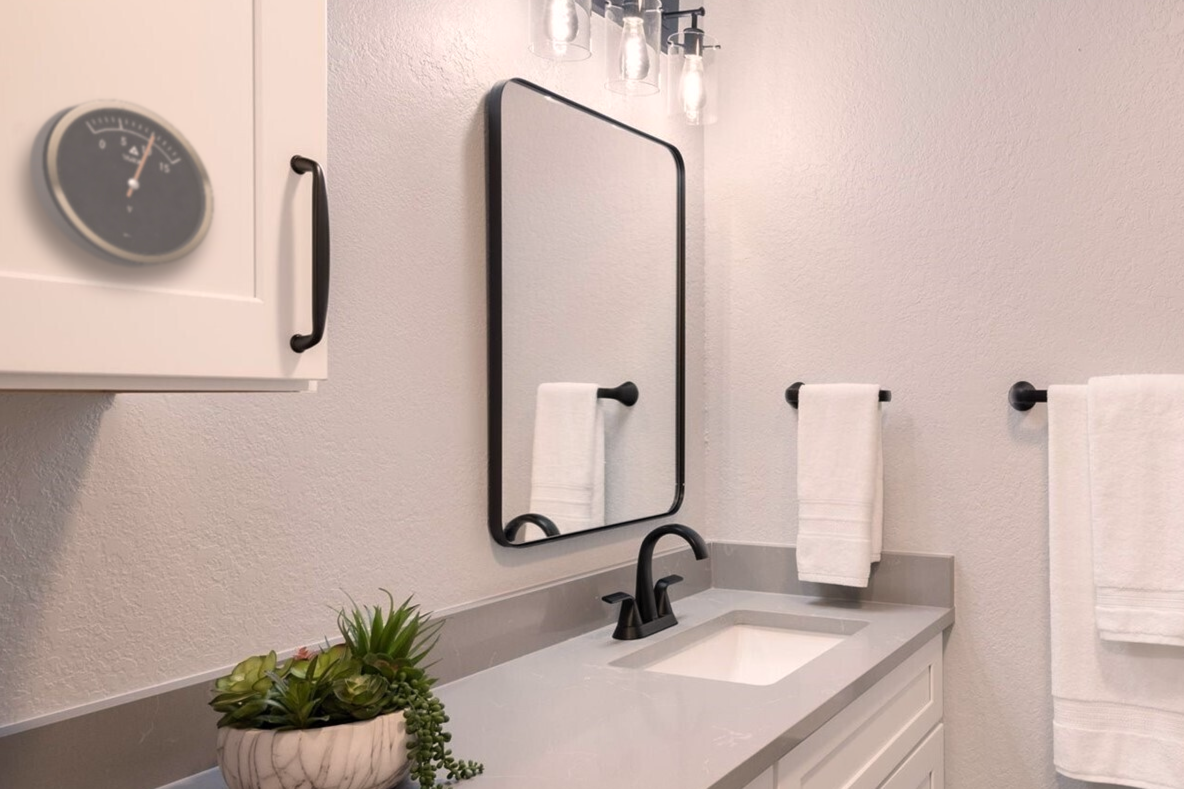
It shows **10** V
